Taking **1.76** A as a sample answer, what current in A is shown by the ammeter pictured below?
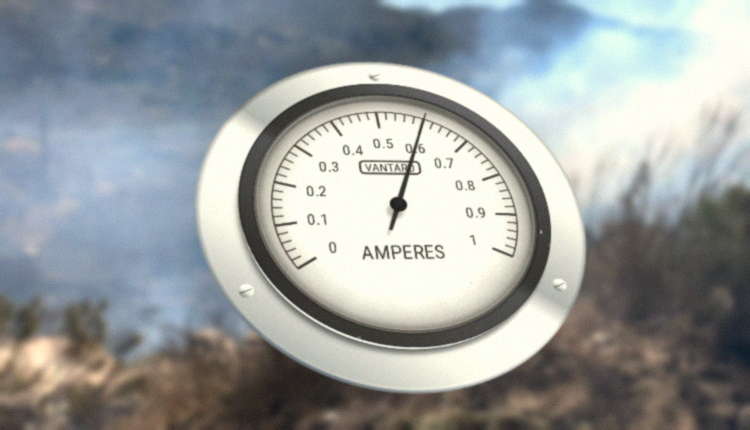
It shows **0.6** A
